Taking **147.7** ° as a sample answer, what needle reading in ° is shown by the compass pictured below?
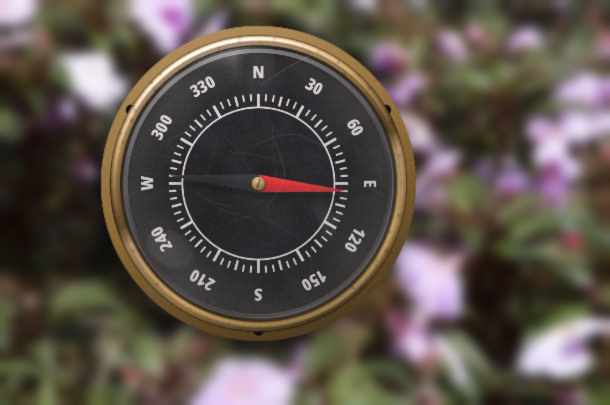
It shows **95** °
